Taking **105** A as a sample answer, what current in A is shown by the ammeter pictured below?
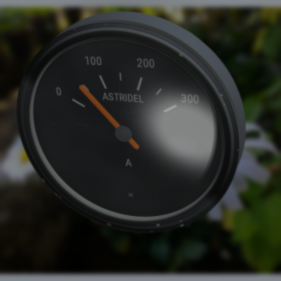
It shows **50** A
